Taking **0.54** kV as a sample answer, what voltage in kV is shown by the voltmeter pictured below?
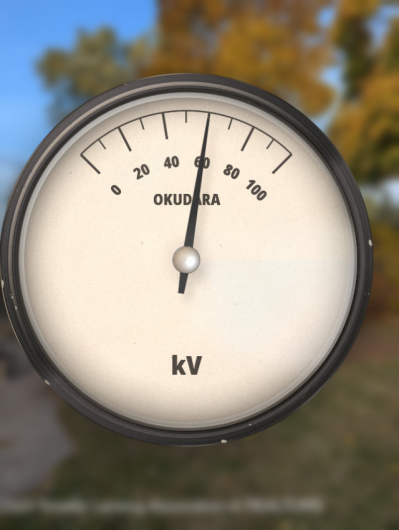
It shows **60** kV
